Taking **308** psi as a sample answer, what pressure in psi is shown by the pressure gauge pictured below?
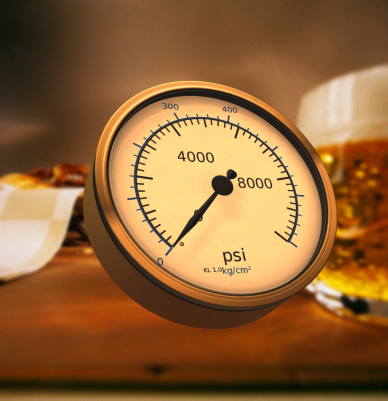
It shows **0** psi
